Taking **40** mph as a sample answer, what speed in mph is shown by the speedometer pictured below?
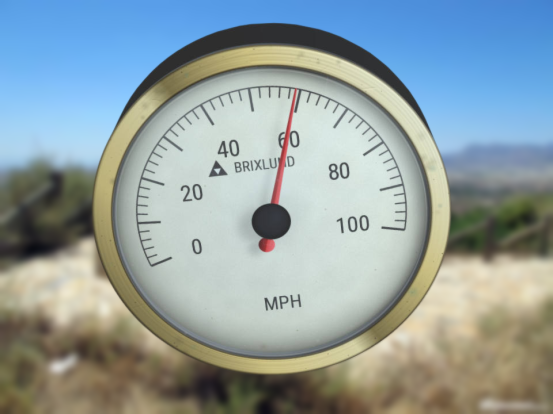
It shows **59** mph
